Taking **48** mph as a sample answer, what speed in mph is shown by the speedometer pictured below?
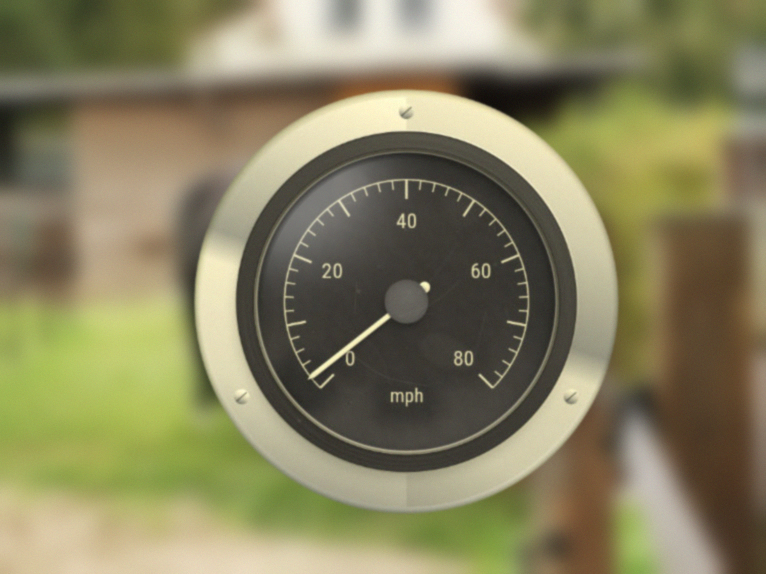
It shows **2** mph
